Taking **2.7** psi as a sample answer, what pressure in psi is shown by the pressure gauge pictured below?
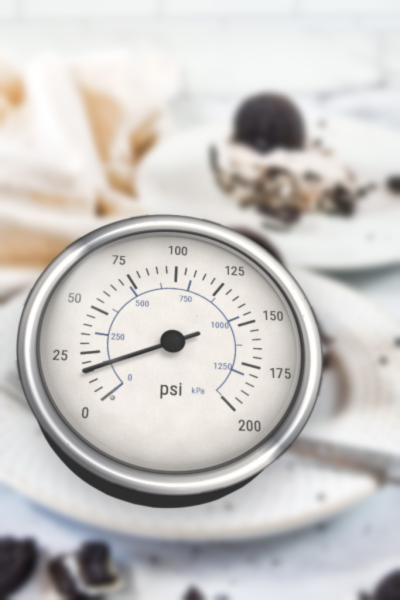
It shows **15** psi
